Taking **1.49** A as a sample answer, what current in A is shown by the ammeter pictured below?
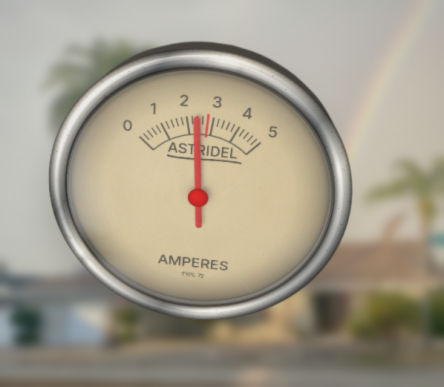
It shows **2.4** A
